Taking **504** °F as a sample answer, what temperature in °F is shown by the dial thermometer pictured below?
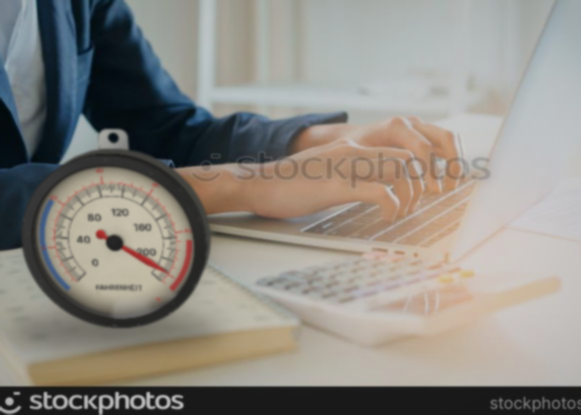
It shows **210** °F
